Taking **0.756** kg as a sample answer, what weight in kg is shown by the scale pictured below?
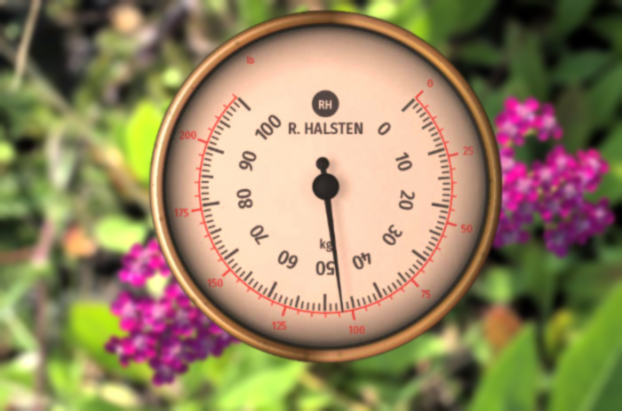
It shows **47** kg
